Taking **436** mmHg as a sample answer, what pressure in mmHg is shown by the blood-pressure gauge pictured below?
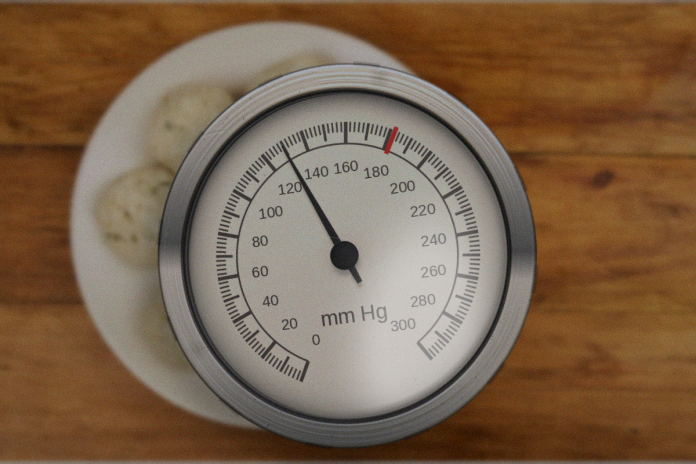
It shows **130** mmHg
